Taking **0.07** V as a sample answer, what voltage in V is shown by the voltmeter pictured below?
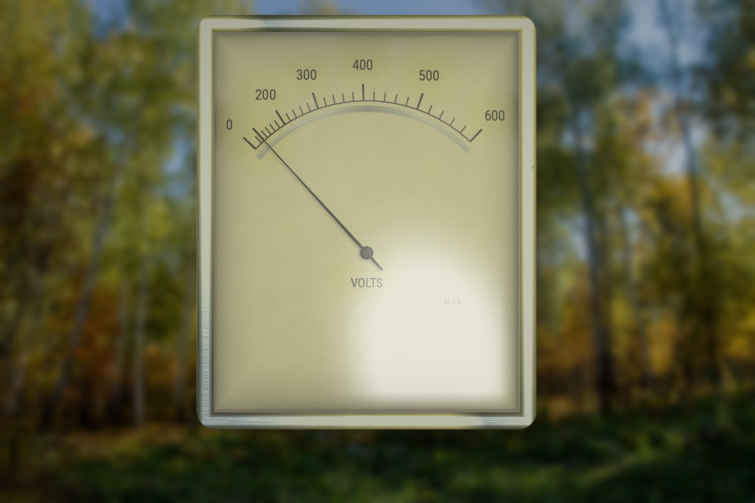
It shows **100** V
